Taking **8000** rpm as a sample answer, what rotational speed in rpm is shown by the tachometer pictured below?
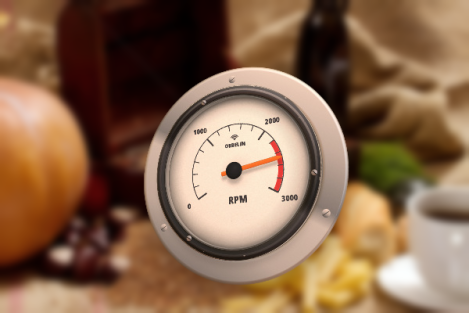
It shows **2500** rpm
